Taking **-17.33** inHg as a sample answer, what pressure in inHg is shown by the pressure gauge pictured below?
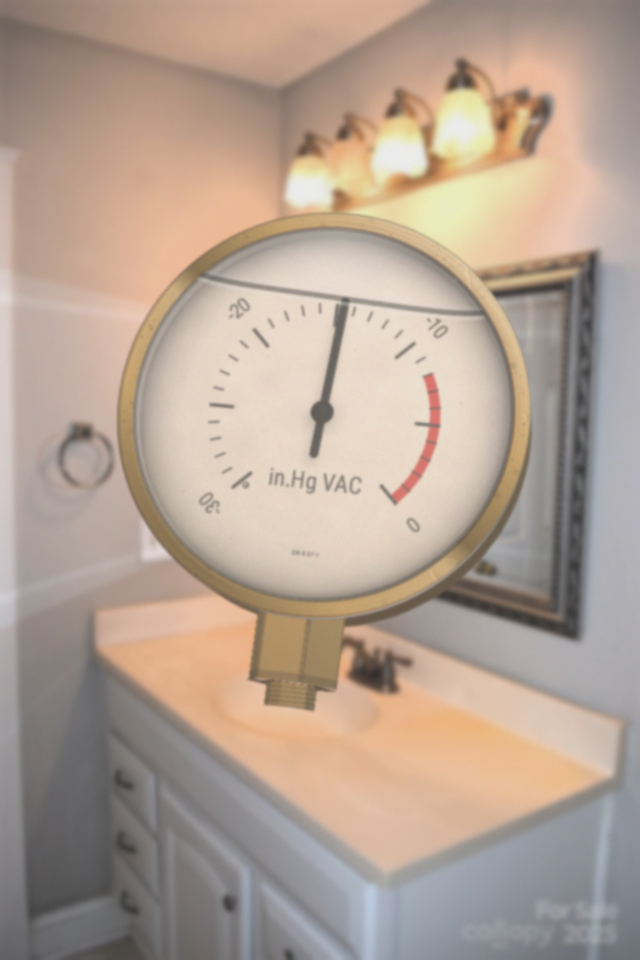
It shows **-14.5** inHg
